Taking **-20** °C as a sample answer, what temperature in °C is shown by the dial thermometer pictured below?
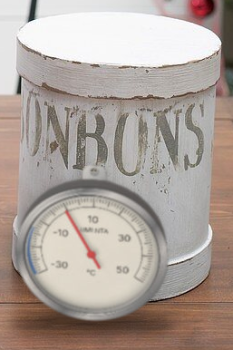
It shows **0** °C
